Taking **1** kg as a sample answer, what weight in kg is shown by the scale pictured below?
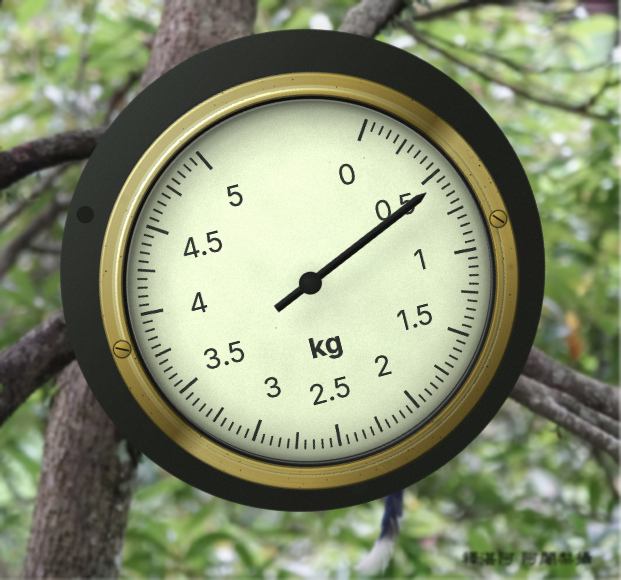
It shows **0.55** kg
